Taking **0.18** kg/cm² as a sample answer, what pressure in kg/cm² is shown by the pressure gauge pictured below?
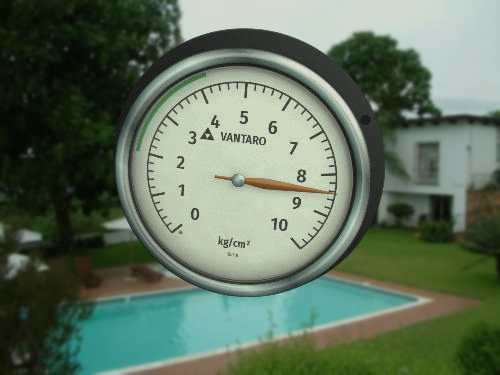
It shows **8.4** kg/cm²
